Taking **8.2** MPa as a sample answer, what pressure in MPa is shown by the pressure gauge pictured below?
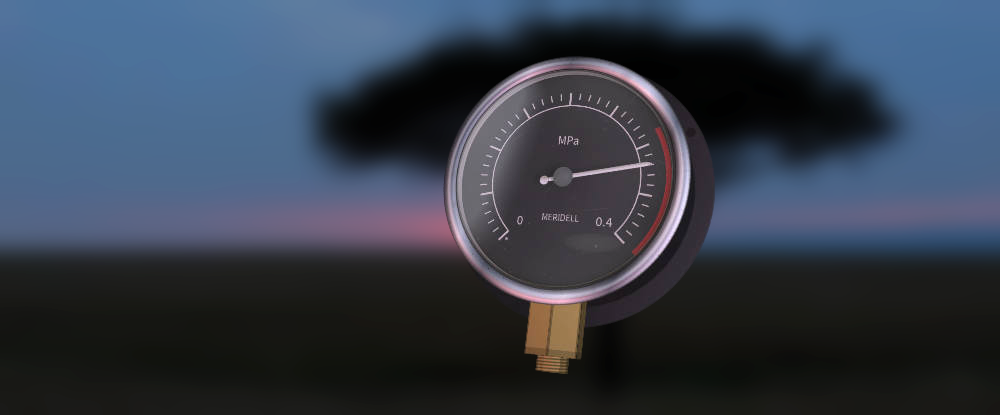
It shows **0.32** MPa
